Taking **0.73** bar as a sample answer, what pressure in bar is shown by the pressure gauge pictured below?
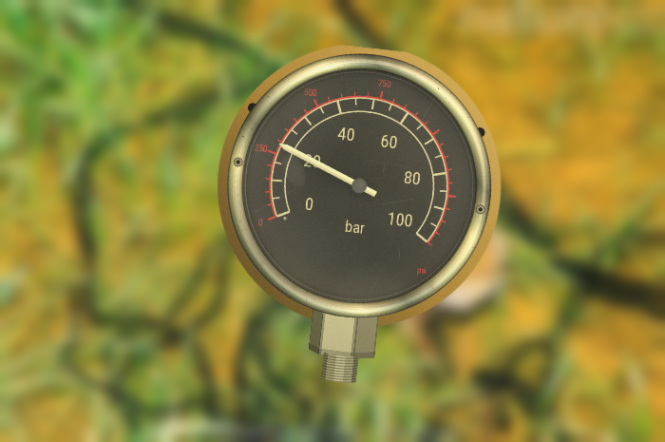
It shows **20** bar
